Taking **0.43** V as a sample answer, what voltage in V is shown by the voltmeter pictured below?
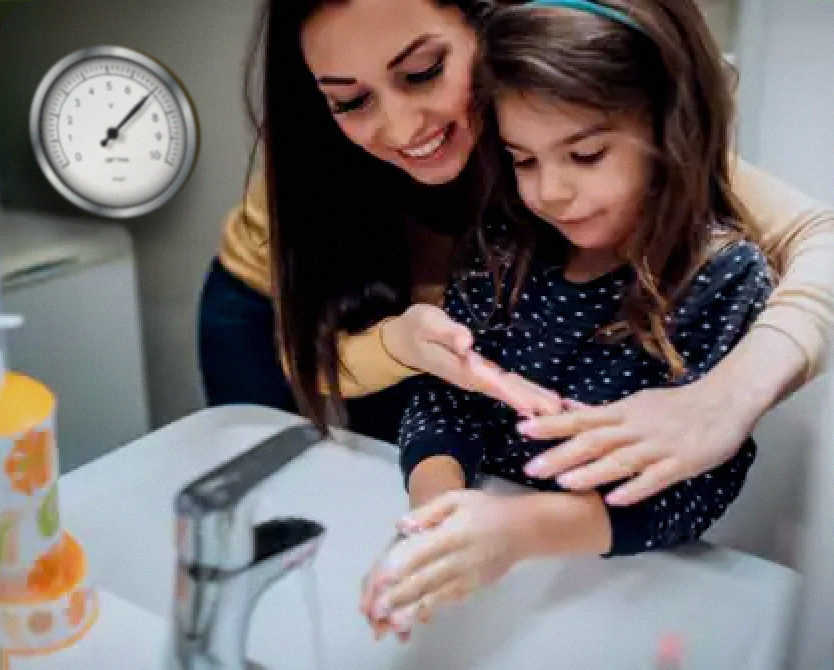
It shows **7** V
